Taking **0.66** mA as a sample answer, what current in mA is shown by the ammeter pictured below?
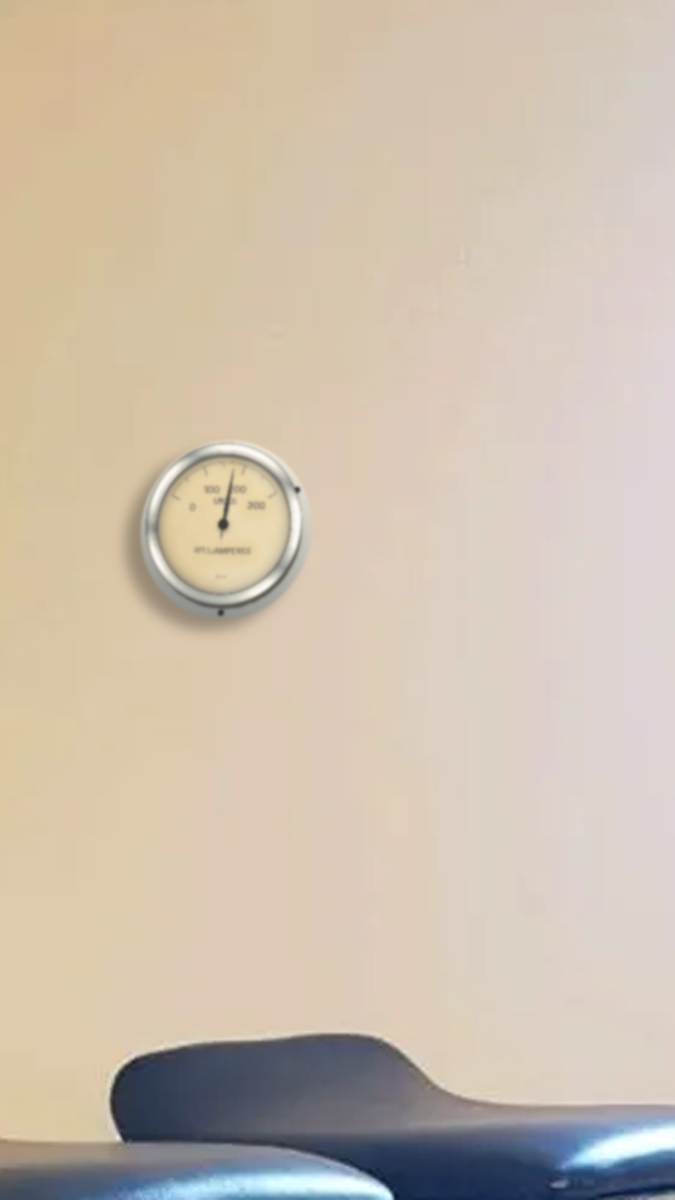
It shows **175** mA
